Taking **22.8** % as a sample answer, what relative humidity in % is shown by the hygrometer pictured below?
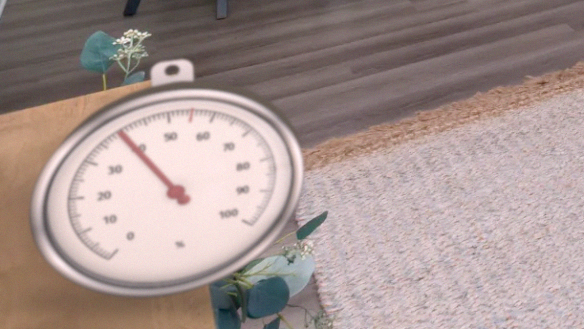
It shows **40** %
